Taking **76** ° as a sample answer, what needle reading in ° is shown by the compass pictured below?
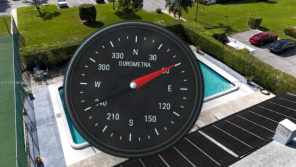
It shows **60** °
